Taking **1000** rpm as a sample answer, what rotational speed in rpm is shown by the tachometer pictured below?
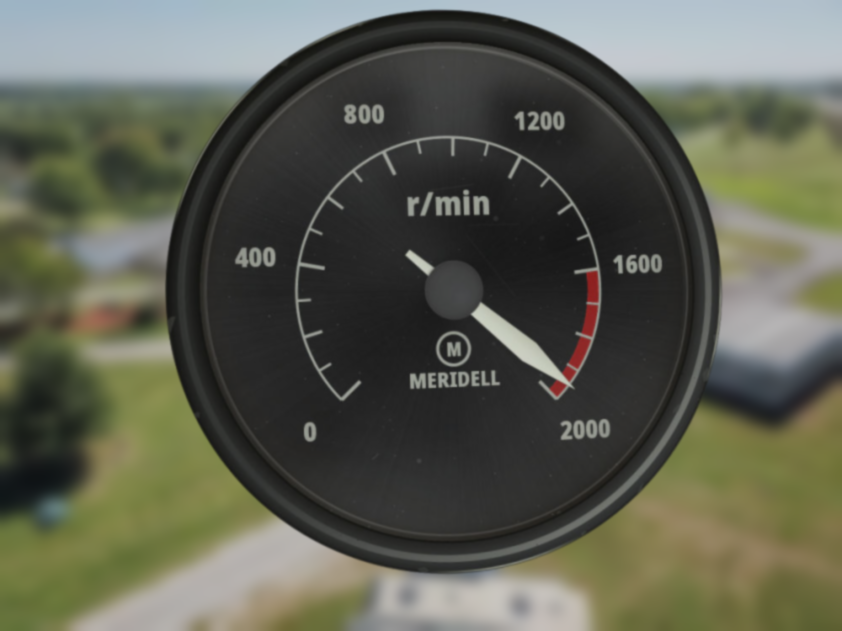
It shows **1950** rpm
